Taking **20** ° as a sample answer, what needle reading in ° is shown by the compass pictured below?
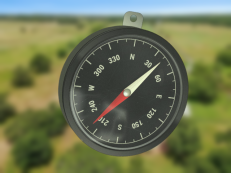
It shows **220** °
